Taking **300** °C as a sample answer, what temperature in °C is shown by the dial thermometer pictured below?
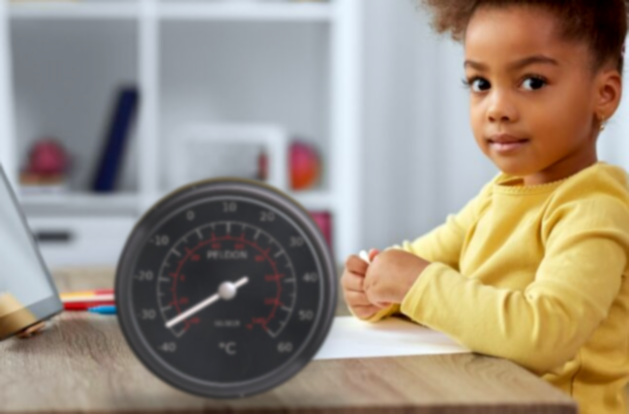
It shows **-35** °C
